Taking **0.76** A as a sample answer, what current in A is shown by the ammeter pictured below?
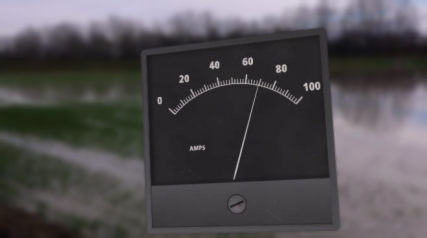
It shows **70** A
